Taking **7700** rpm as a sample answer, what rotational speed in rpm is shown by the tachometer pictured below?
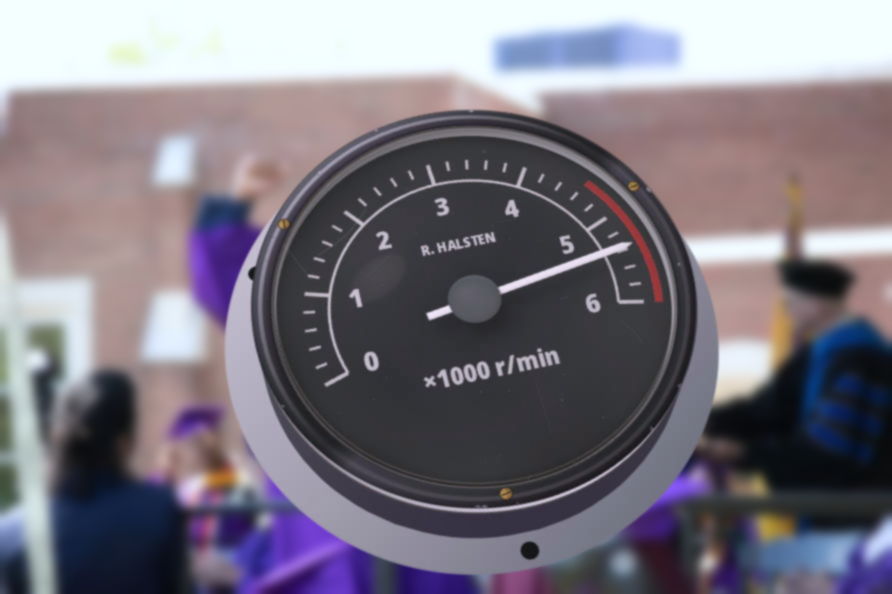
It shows **5400** rpm
